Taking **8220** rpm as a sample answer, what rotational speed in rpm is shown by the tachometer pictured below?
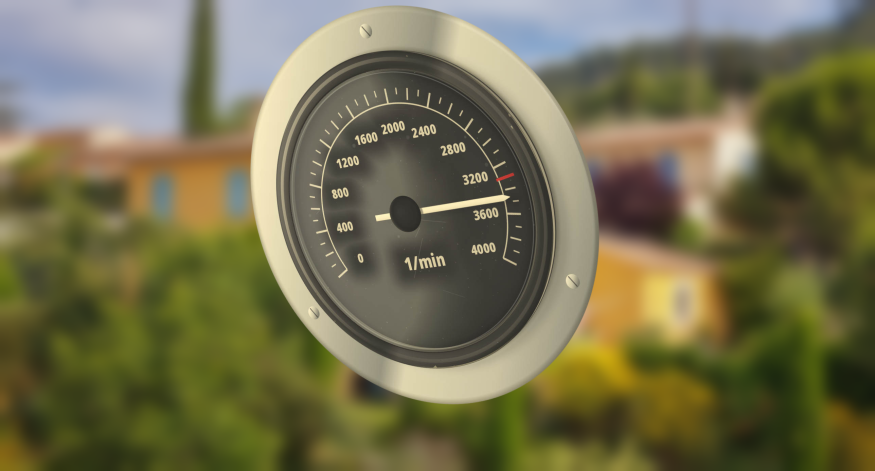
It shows **3450** rpm
